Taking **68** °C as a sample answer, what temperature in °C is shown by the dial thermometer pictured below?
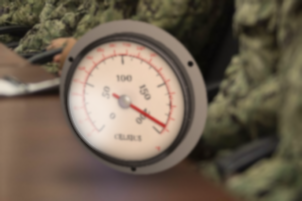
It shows **190** °C
